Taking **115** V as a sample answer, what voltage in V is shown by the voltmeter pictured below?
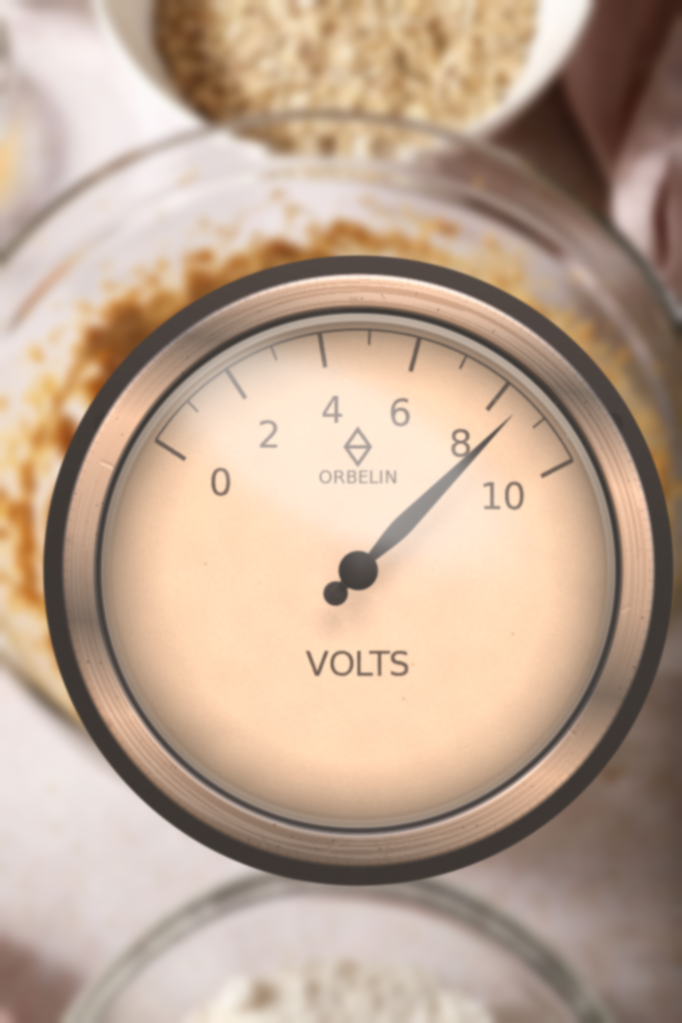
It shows **8.5** V
